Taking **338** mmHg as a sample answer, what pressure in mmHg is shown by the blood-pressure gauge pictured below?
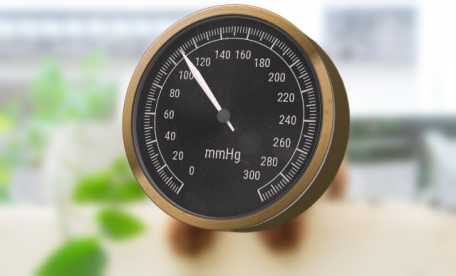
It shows **110** mmHg
